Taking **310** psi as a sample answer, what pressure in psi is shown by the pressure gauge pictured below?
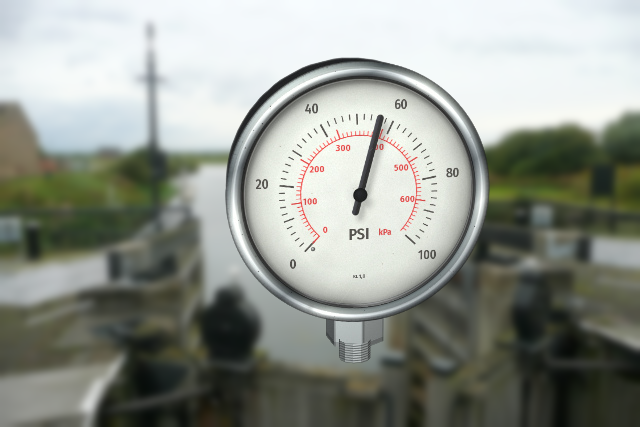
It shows **56** psi
